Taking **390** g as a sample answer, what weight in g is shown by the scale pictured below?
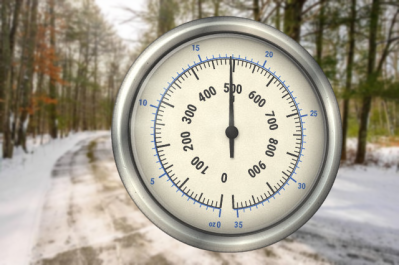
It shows **490** g
